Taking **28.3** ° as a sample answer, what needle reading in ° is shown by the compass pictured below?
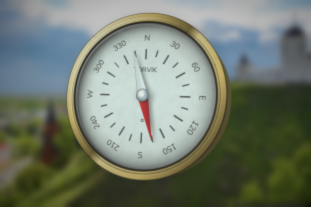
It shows **165** °
